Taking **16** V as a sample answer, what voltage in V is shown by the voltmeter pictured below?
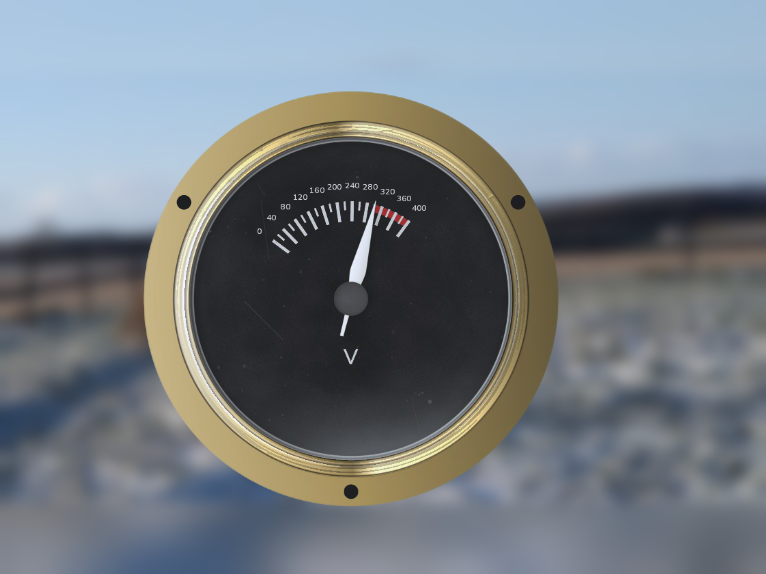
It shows **300** V
